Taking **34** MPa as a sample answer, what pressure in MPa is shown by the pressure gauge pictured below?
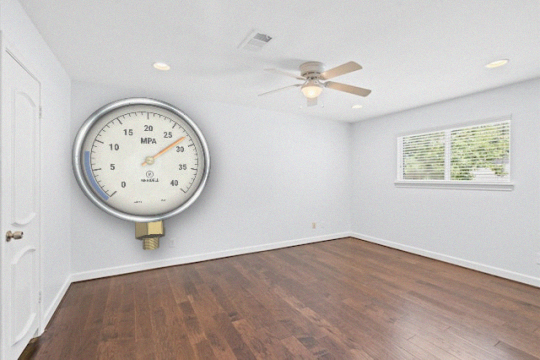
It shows **28** MPa
